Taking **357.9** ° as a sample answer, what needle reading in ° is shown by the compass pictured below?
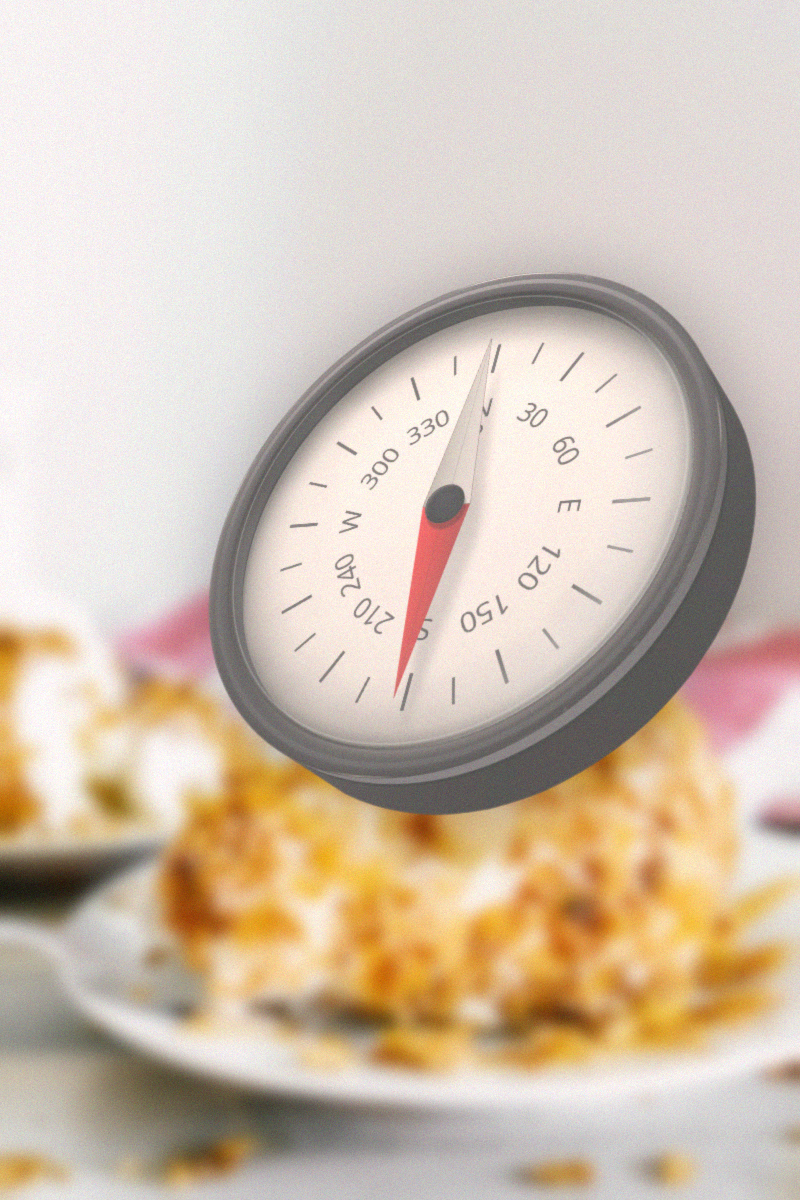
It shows **180** °
